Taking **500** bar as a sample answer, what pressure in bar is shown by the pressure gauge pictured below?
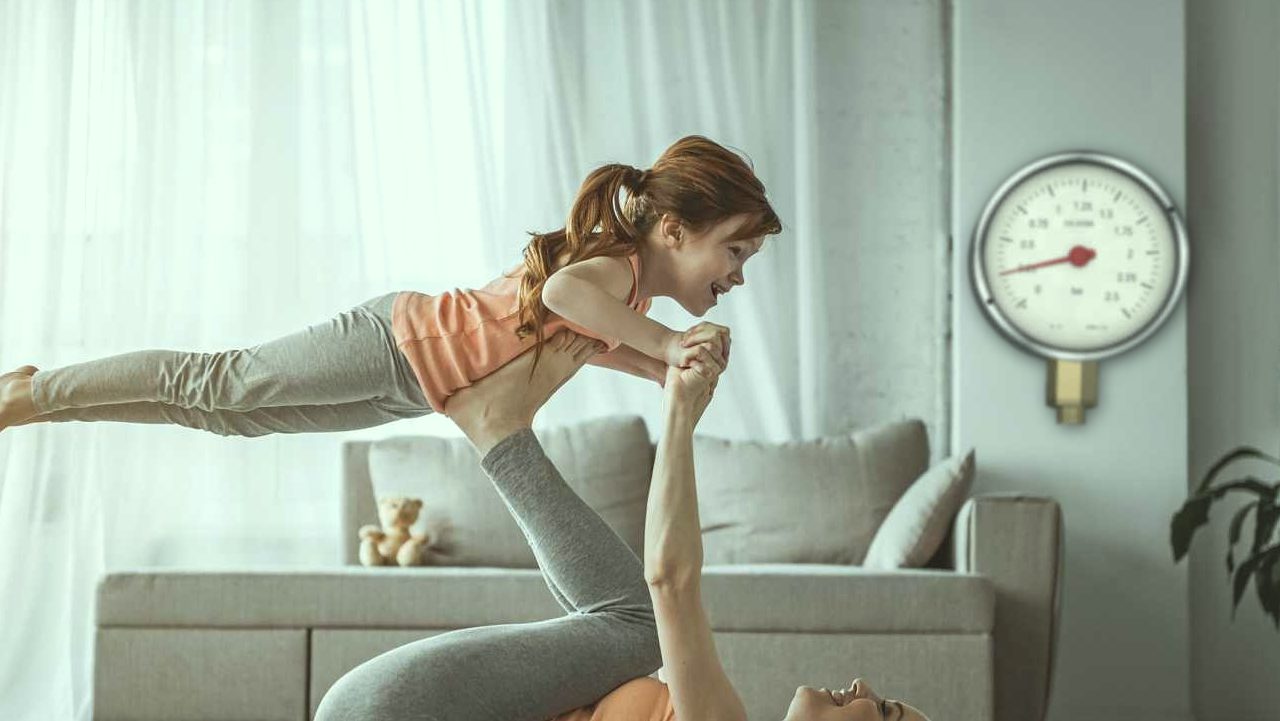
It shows **0.25** bar
